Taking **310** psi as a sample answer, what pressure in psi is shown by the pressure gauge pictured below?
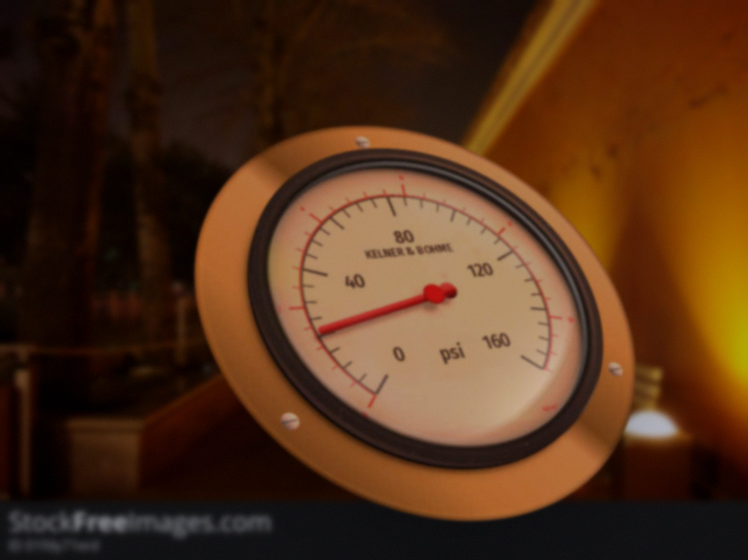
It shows **20** psi
